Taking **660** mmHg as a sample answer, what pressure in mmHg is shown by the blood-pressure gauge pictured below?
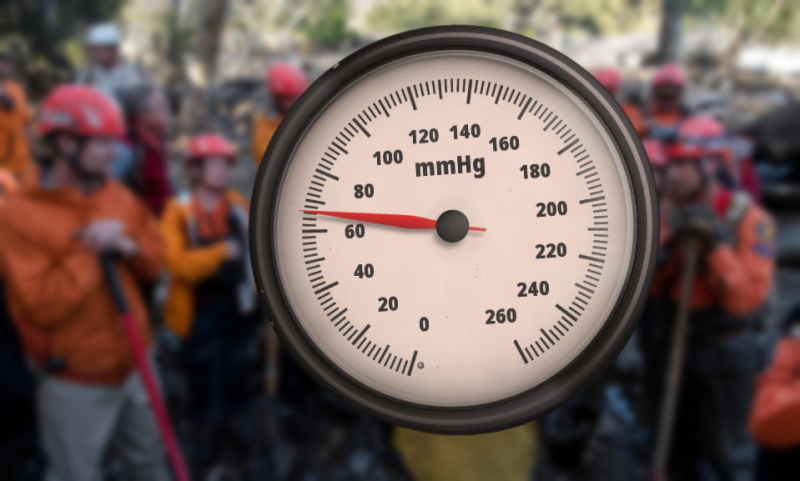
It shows **66** mmHg
